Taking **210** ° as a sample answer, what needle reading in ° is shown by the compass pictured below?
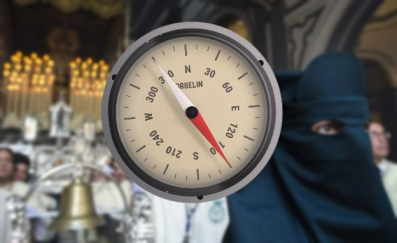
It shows **150** °
